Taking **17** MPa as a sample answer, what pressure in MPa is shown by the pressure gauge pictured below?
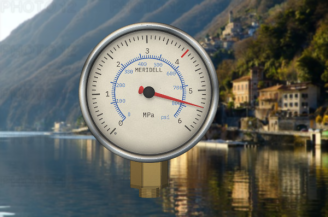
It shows **5.4** MPa
